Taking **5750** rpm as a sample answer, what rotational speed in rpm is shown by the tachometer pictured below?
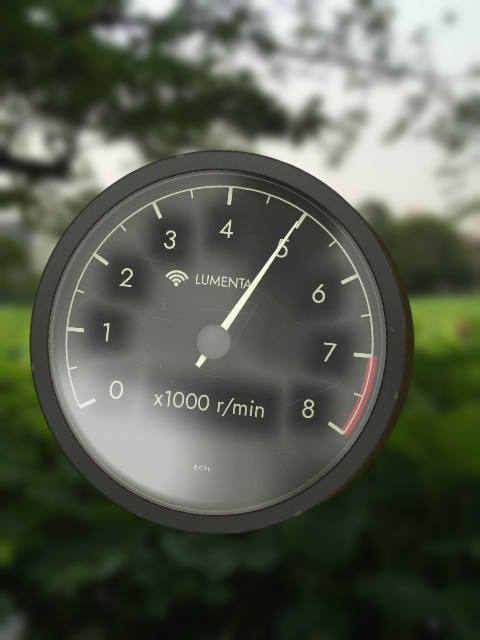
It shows **5000** rpm
